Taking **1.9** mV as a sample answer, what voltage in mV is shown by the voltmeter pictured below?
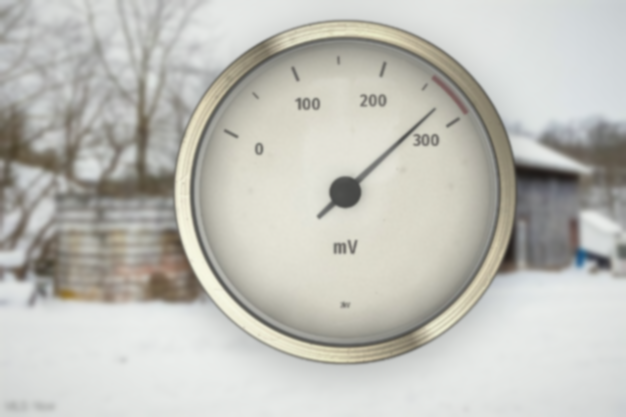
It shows **275** mV
